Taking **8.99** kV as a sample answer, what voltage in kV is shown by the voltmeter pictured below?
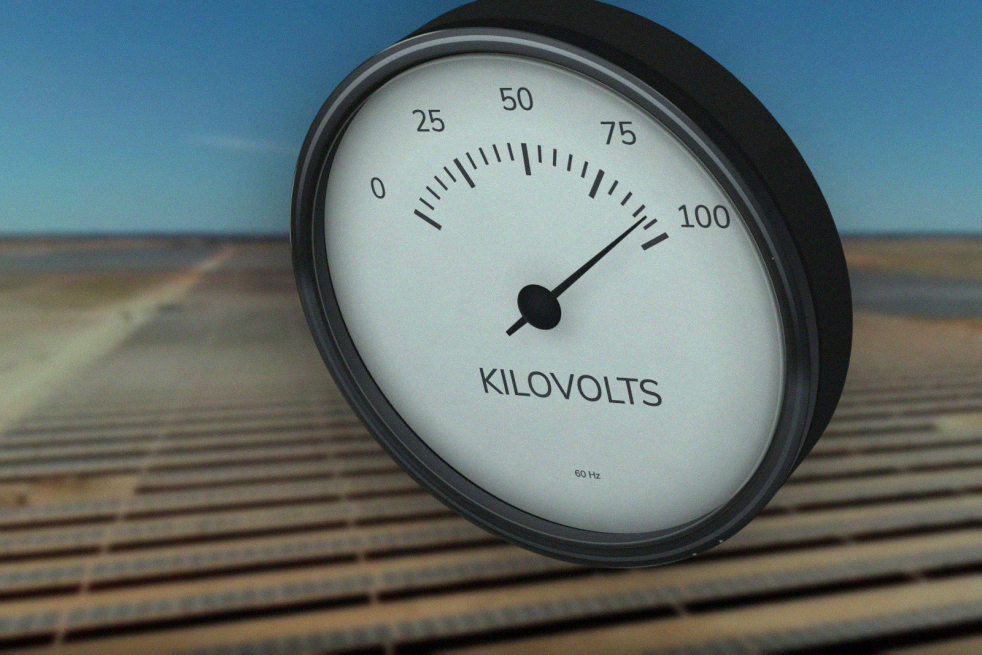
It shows **92.5** kV
